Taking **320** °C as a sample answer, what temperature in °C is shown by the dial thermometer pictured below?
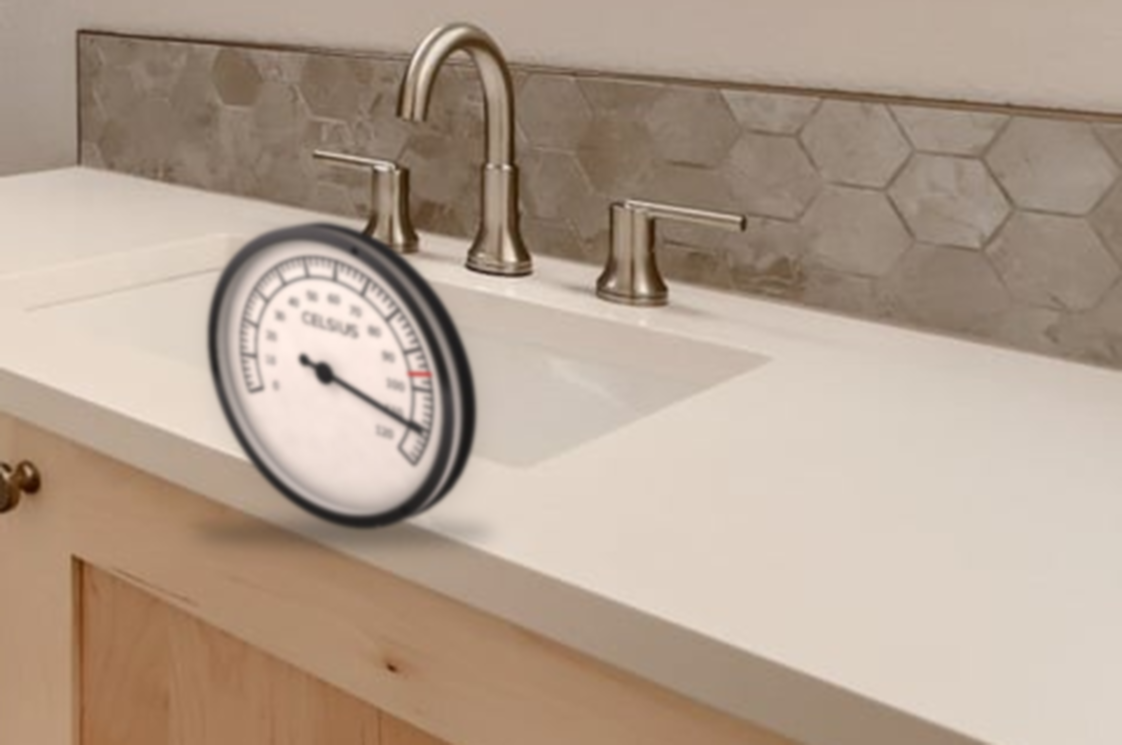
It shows **110** °C
